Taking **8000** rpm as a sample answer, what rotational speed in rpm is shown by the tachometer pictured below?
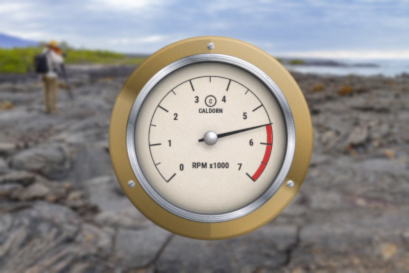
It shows **5500** rpm
